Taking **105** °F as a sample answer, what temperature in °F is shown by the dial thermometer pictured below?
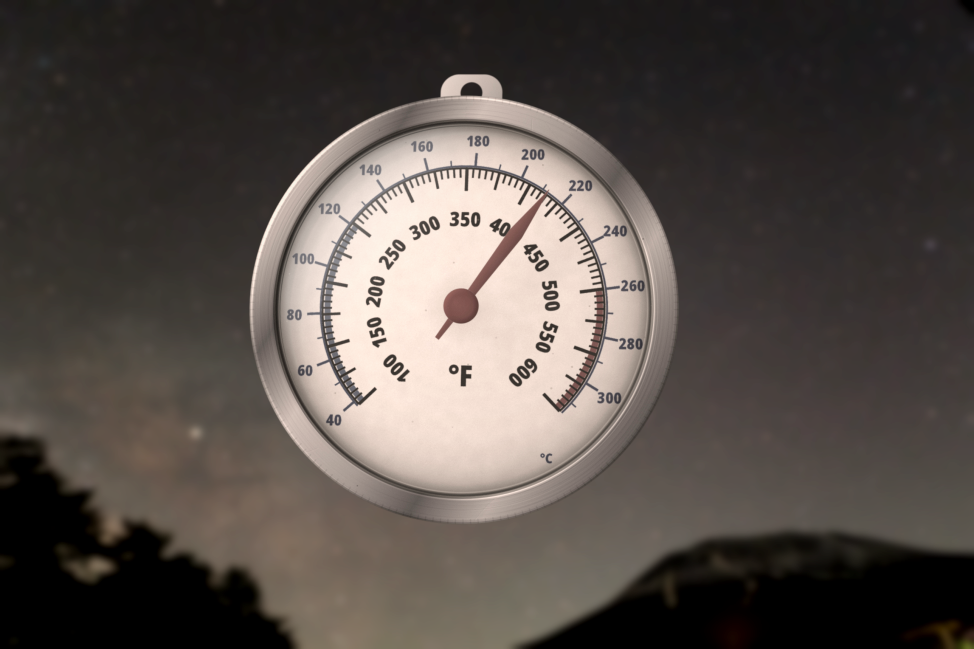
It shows **415** °F
